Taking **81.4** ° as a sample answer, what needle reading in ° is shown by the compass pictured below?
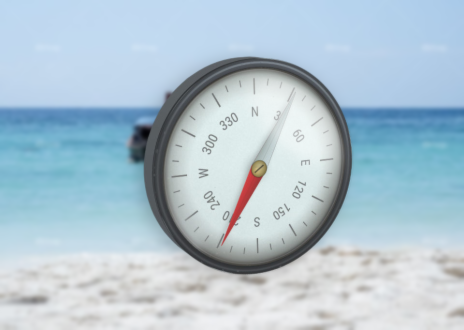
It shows **210** °
